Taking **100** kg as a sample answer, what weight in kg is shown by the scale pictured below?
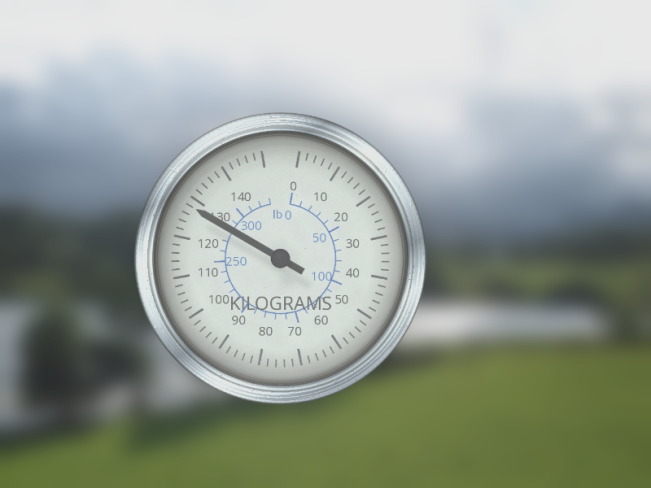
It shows **128** kg
